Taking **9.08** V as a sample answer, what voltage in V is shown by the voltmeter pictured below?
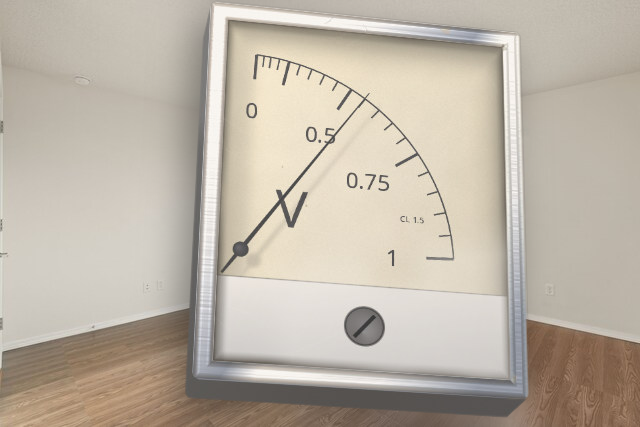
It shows **0.55** V
